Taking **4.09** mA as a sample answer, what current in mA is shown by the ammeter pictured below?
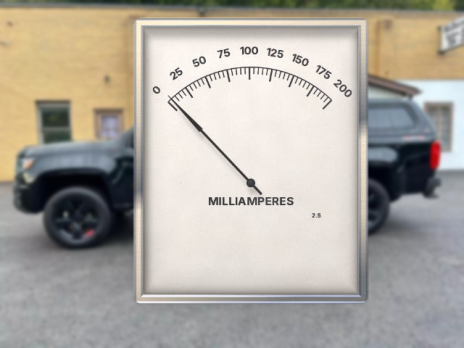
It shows **5** mA
